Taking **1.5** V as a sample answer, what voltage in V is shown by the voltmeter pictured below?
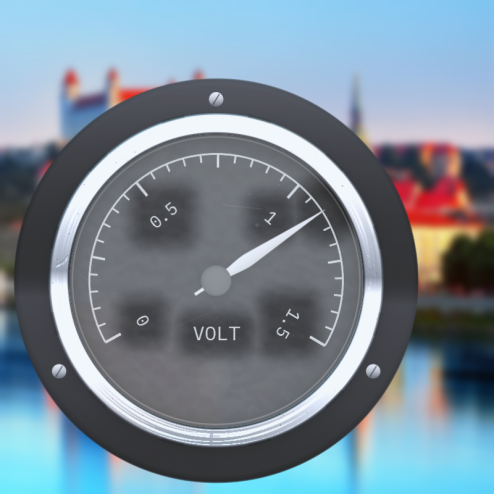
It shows **1.1** V
